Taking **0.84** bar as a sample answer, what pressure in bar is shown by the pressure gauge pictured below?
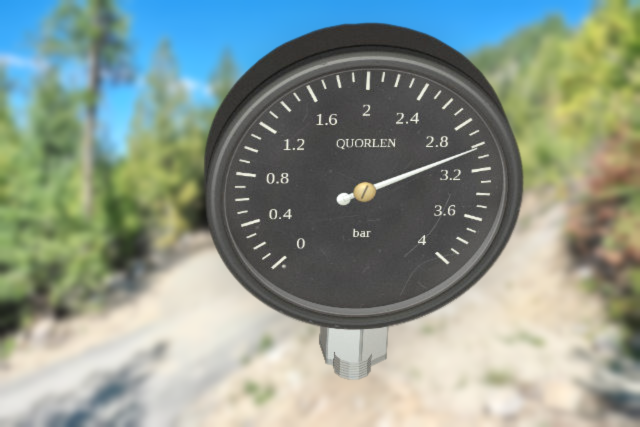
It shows **3** bar
